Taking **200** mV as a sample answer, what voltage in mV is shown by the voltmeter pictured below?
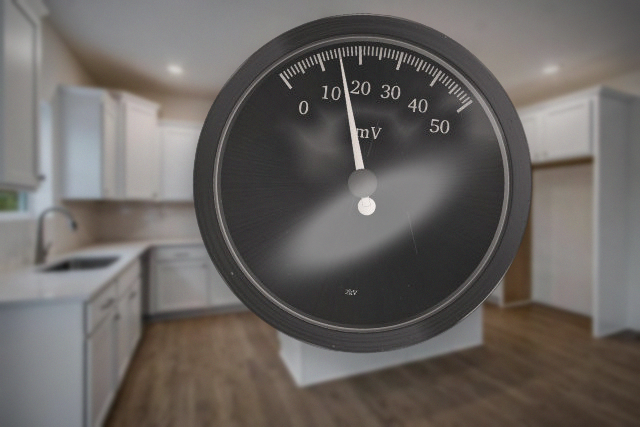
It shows **15** mV
